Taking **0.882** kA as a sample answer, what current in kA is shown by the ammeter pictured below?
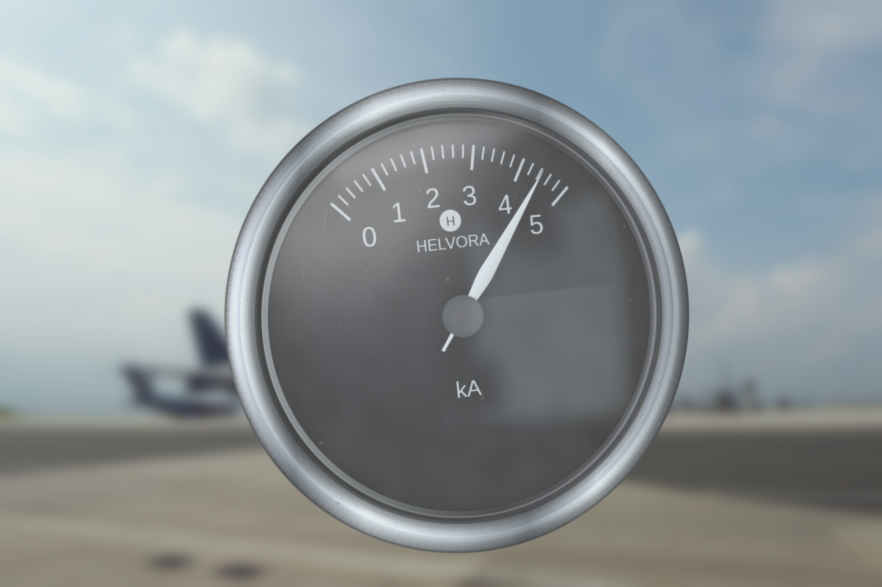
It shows **4.4** kA
